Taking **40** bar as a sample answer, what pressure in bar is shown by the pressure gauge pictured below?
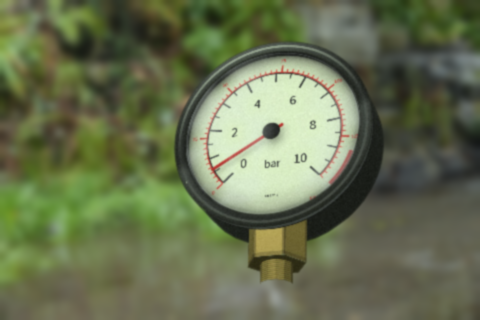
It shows **0.5** bar
